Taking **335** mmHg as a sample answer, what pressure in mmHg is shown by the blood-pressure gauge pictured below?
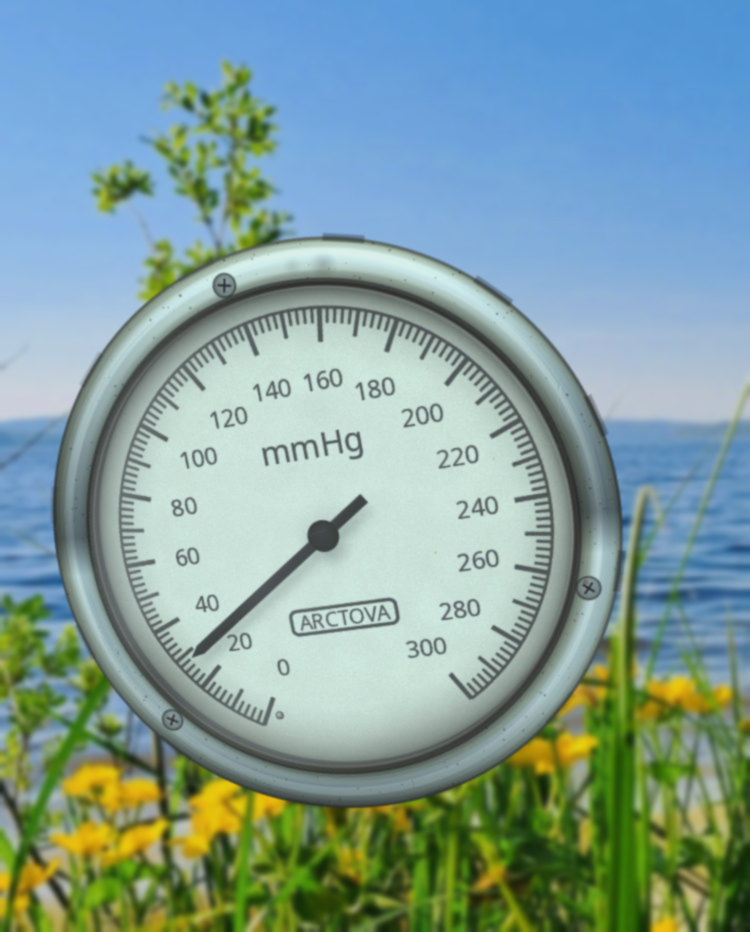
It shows **28** mmHg
